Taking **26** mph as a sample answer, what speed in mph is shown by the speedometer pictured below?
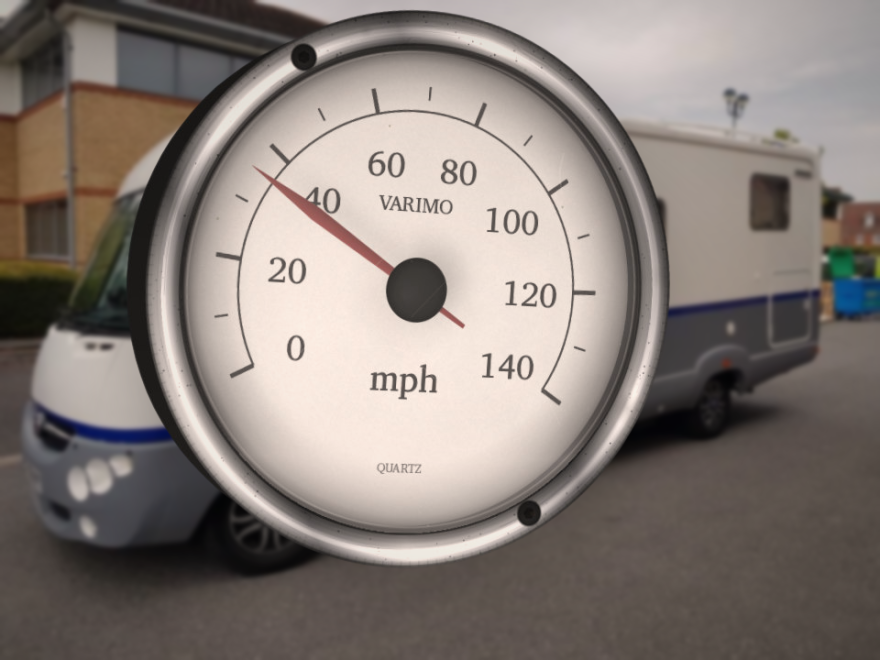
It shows **35** mph
